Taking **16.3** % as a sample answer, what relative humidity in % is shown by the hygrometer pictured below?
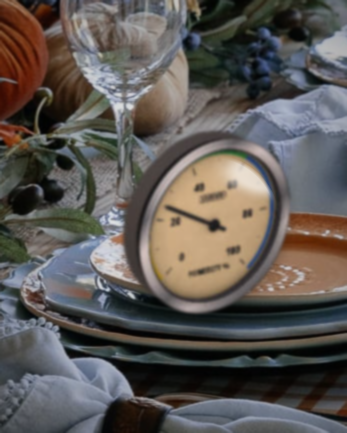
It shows **25** %
